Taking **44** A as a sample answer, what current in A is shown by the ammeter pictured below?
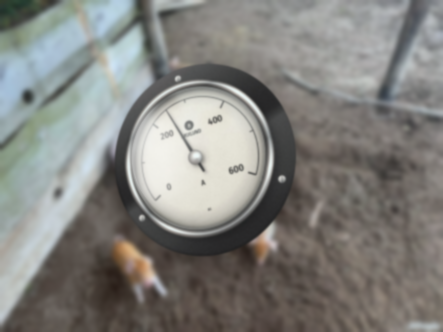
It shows **250** A
